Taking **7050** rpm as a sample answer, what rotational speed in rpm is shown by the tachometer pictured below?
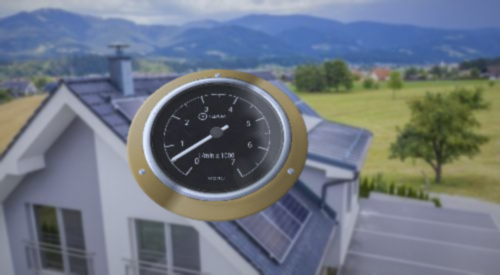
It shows **500** rpm
